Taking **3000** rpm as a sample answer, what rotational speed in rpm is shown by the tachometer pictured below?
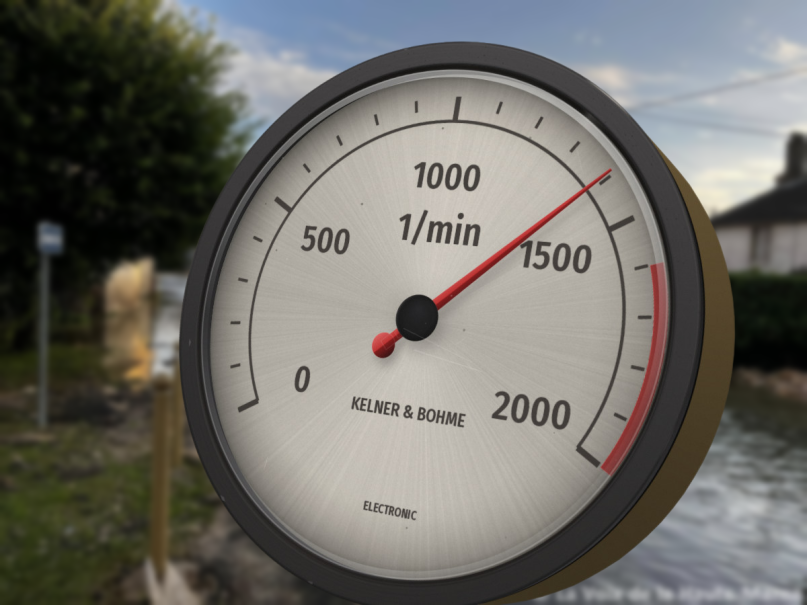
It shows **1400** rpm
